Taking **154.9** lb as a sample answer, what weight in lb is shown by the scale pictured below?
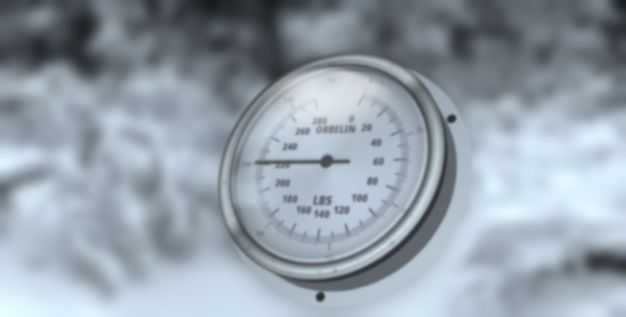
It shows **220** lb
